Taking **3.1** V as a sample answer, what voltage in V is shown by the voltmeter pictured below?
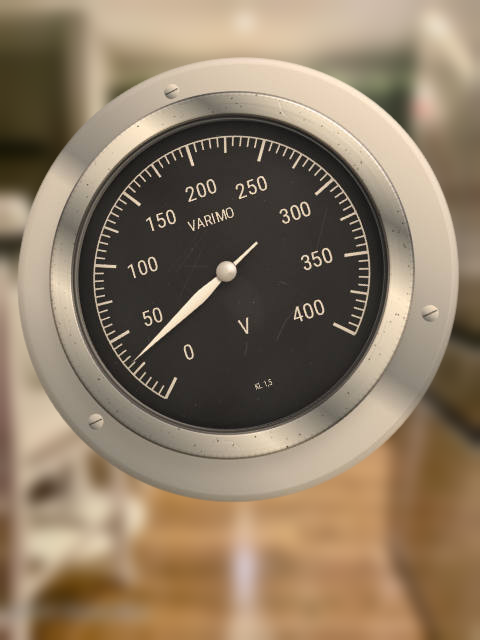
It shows **30** V
